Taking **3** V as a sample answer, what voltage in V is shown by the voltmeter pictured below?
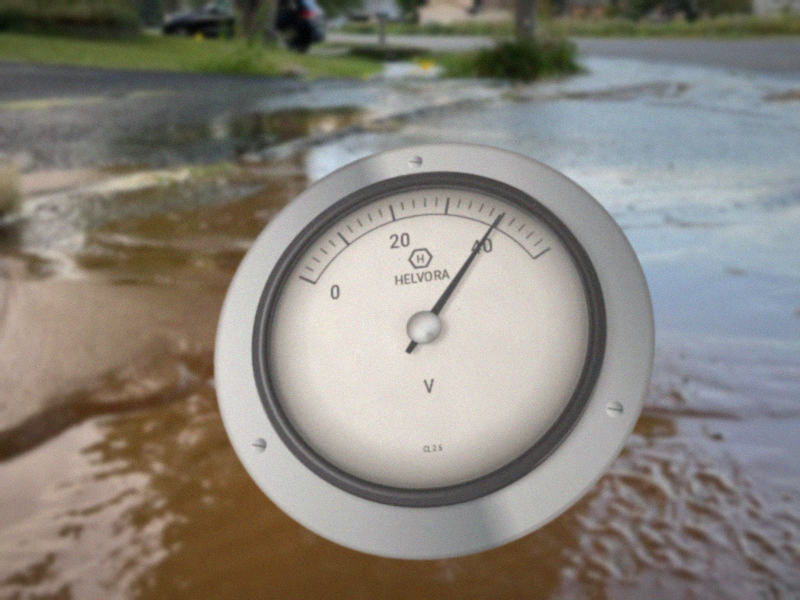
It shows **40** V
